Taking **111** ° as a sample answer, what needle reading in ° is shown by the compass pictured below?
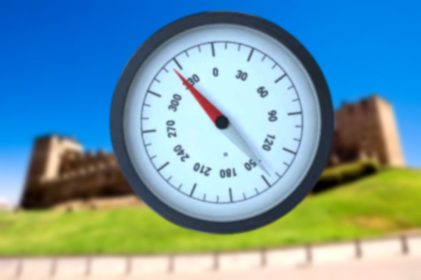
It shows **325** °
